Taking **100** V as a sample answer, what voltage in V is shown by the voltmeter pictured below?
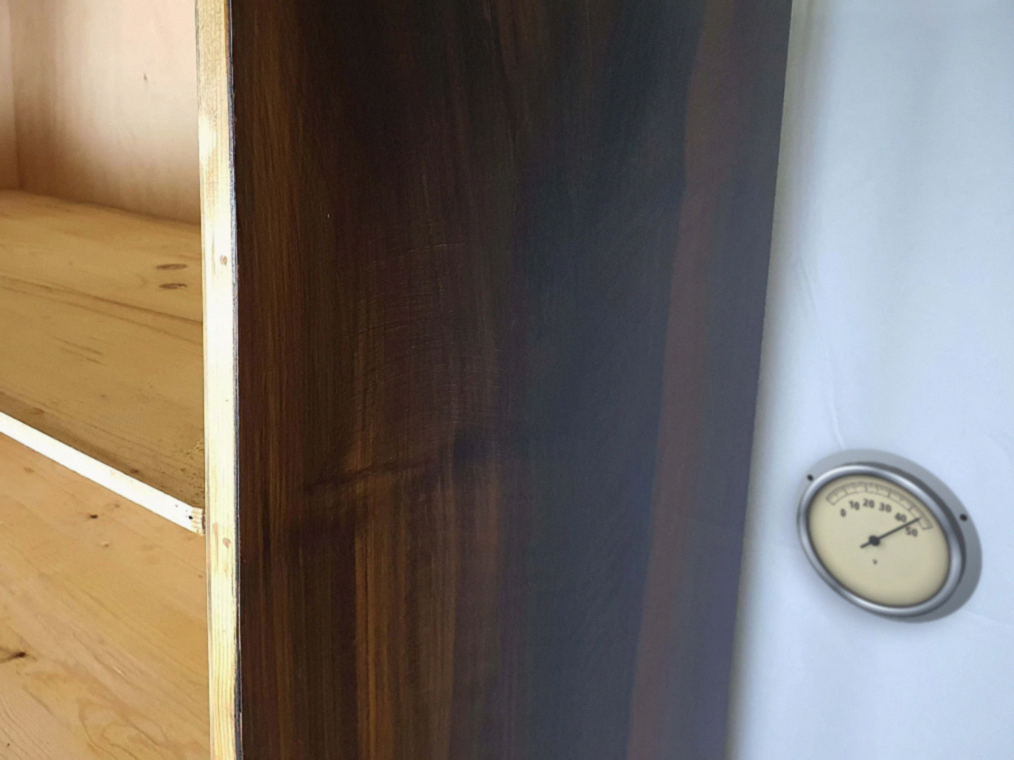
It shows **45** V
